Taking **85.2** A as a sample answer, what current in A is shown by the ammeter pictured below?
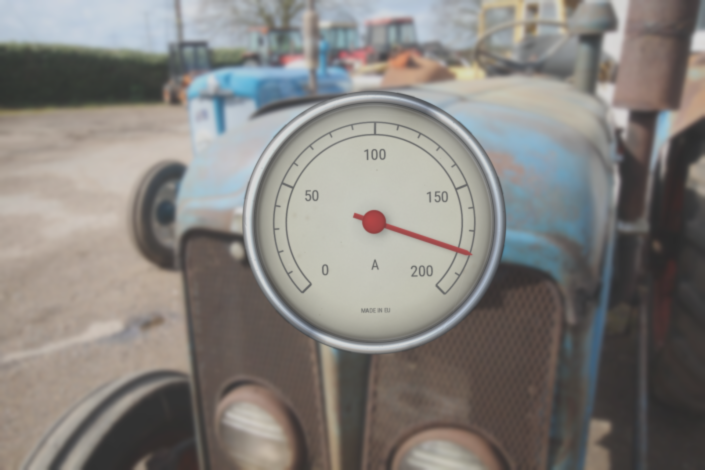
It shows **180** A
